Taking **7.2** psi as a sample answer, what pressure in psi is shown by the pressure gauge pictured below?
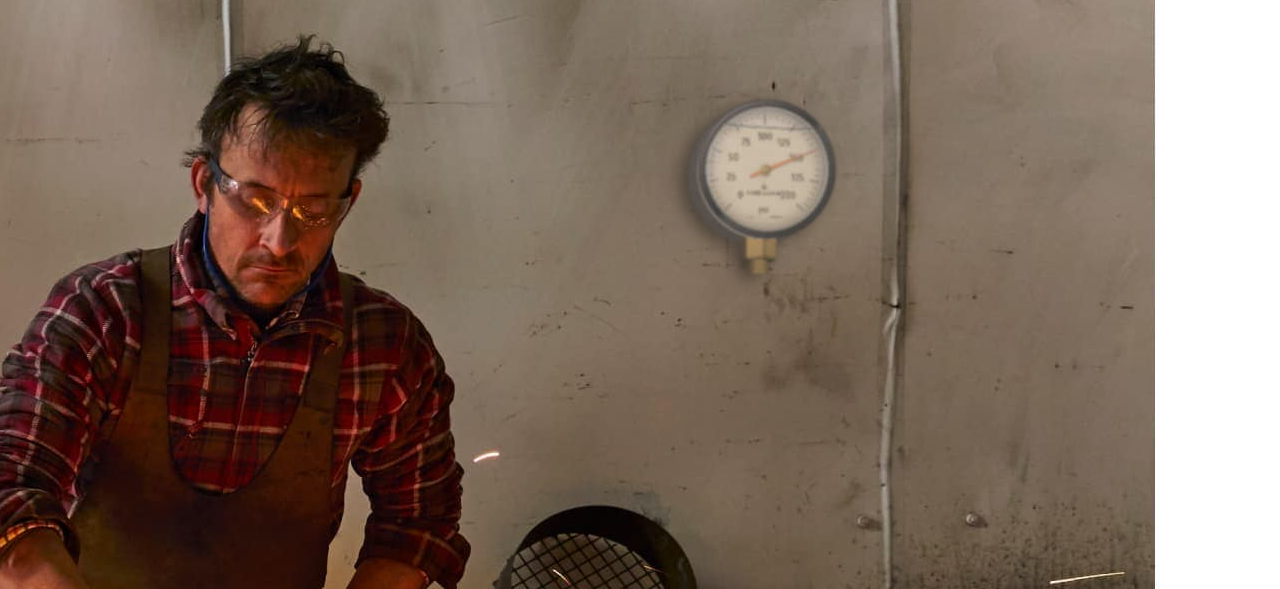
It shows **150** psi
